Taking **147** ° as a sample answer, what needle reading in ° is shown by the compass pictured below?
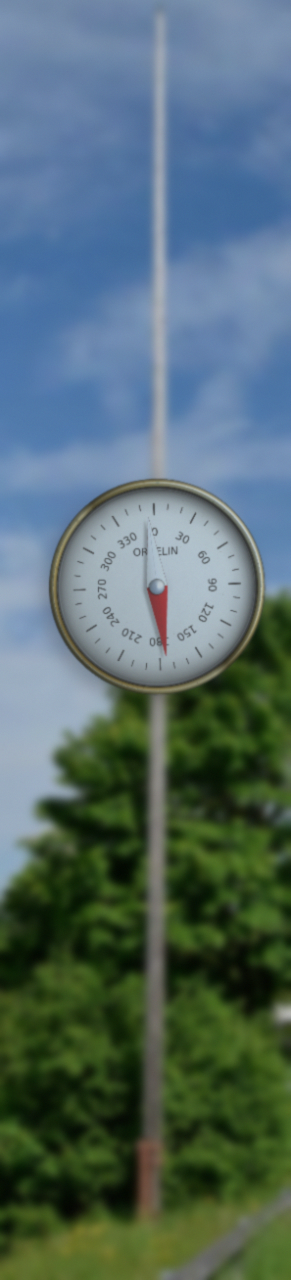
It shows **175** °
